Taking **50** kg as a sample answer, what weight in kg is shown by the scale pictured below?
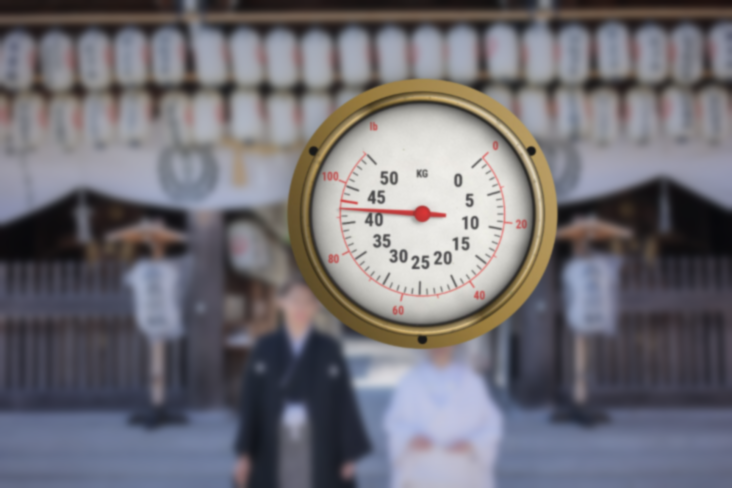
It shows **42** kg
